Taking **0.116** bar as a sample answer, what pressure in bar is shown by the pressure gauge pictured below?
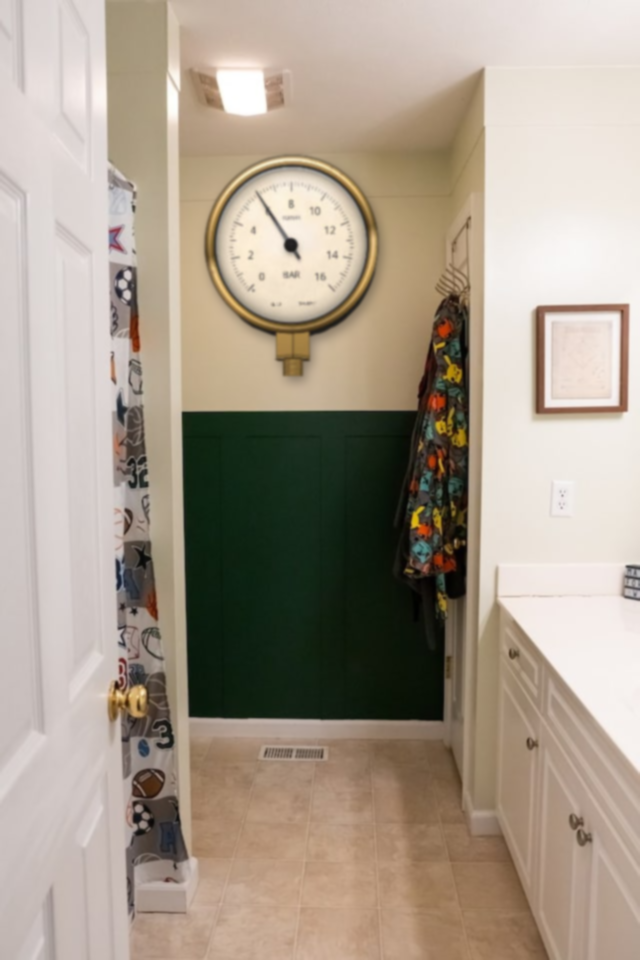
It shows **6** bar
